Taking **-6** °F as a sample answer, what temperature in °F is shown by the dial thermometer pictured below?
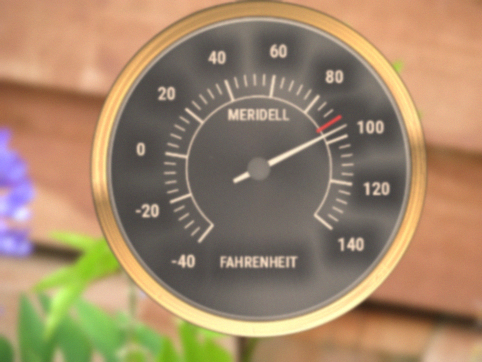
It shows **96** °F
